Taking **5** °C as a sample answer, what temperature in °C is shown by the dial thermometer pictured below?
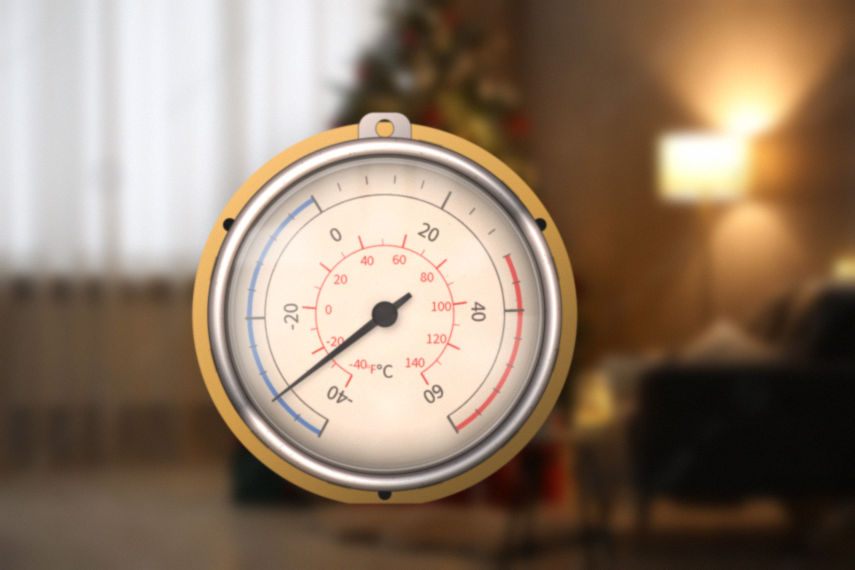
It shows **-32** °C
